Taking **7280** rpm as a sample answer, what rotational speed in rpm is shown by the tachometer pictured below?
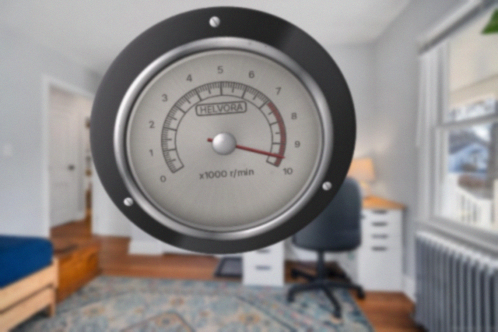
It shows **9500** rpm
